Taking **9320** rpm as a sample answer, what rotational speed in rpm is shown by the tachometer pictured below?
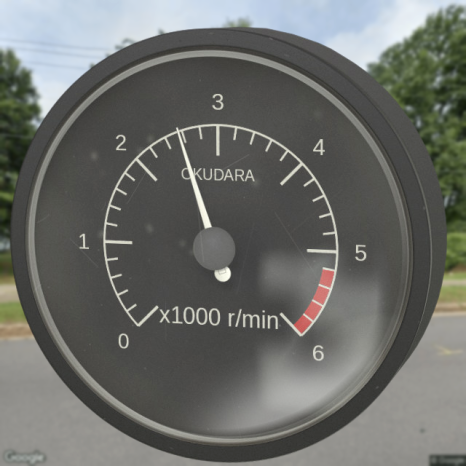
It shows **2600** rpm
